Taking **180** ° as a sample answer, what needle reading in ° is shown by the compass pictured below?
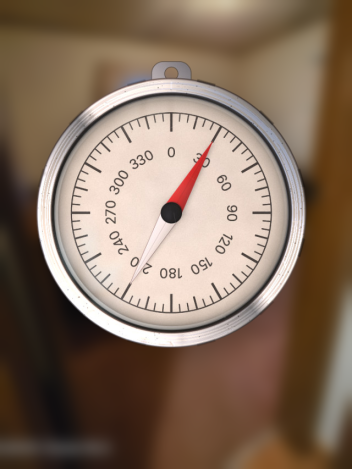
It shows **30** °
